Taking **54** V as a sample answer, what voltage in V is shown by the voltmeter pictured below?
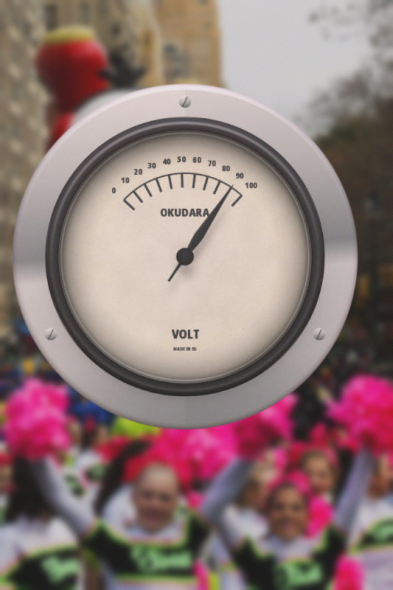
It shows **90** V
